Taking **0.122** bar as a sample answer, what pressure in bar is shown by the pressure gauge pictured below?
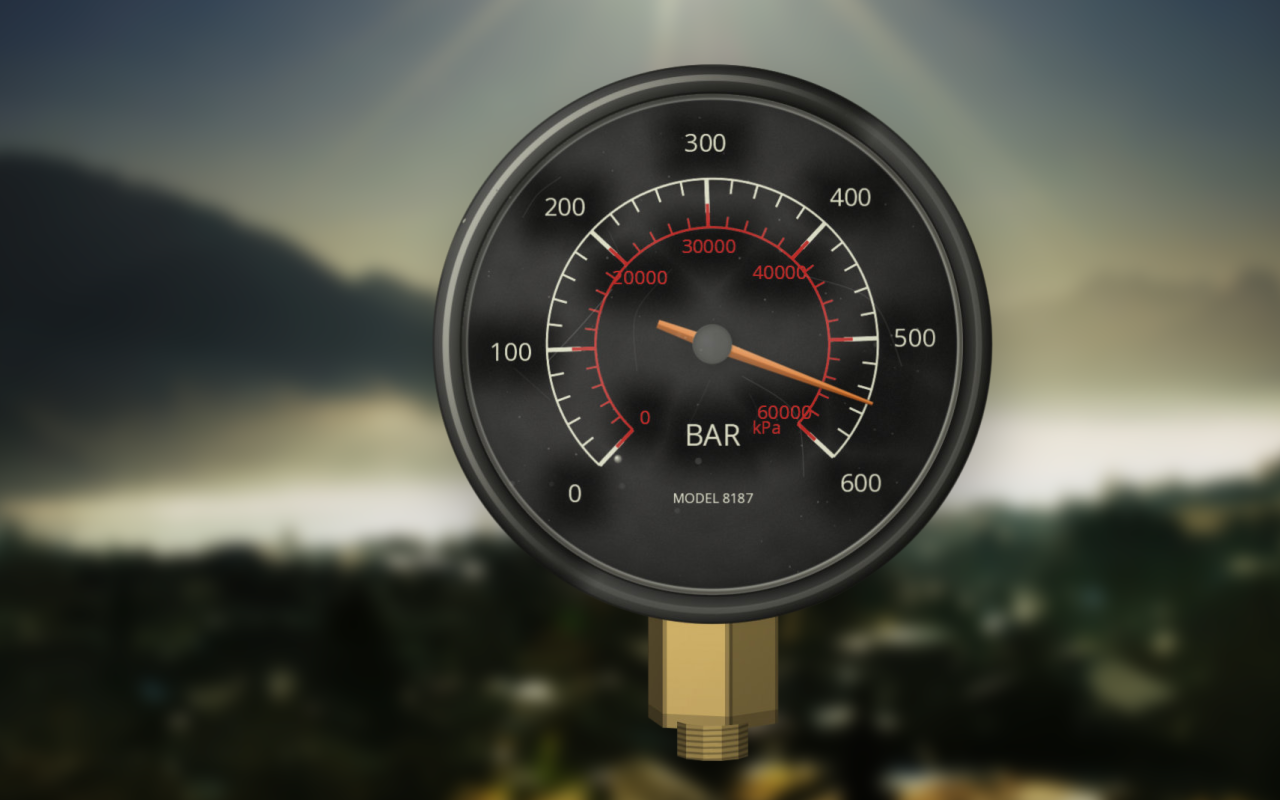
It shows **550** bar
